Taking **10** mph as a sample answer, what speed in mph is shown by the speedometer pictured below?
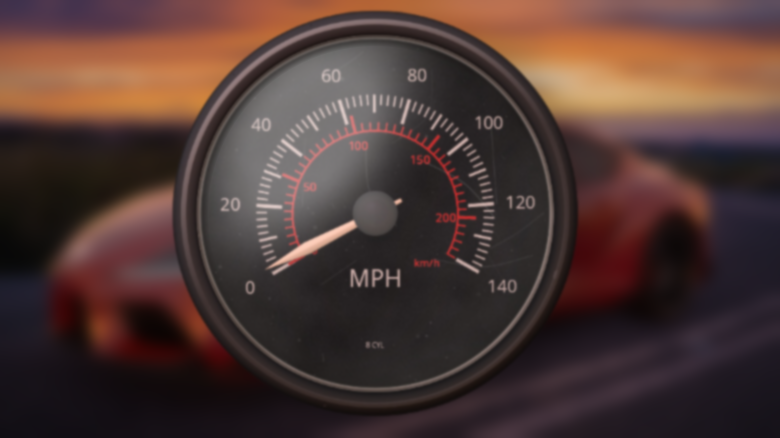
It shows **2** mph
